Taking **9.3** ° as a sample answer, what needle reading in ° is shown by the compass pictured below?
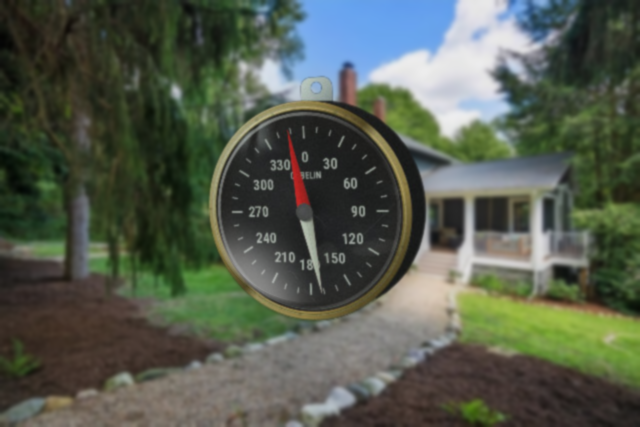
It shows **350** °
